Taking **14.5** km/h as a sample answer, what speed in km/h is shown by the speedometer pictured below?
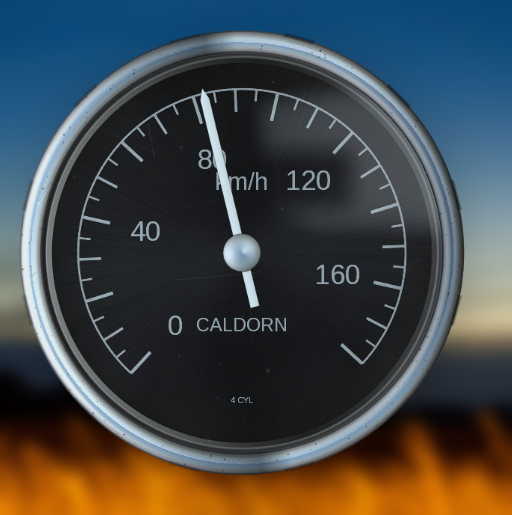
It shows **82.5** km/h
